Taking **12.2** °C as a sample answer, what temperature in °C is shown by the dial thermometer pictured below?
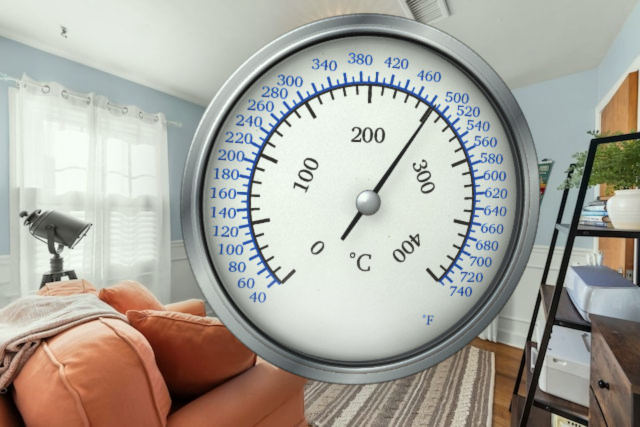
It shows **250** °C
